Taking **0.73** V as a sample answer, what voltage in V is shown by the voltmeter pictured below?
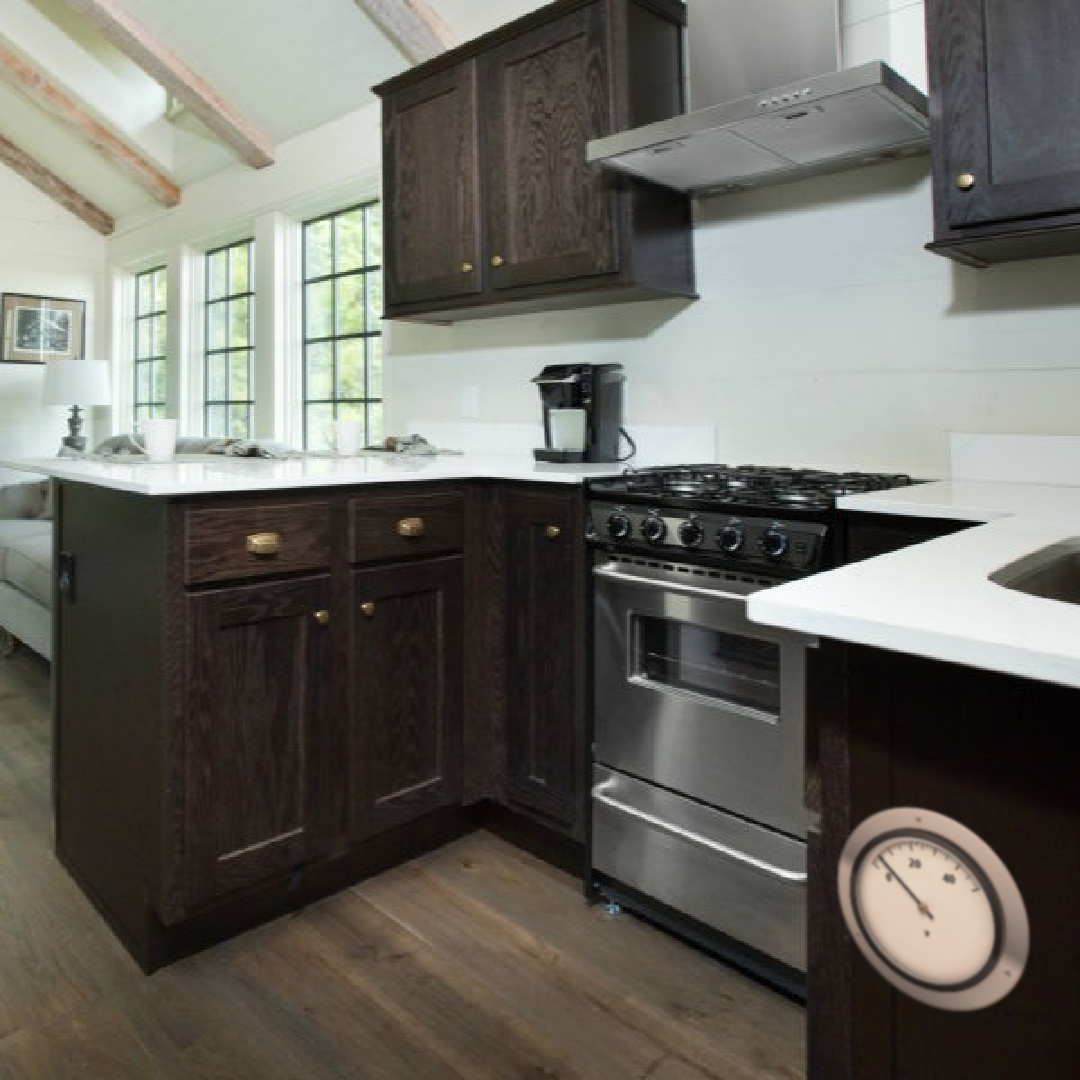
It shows **5** V
